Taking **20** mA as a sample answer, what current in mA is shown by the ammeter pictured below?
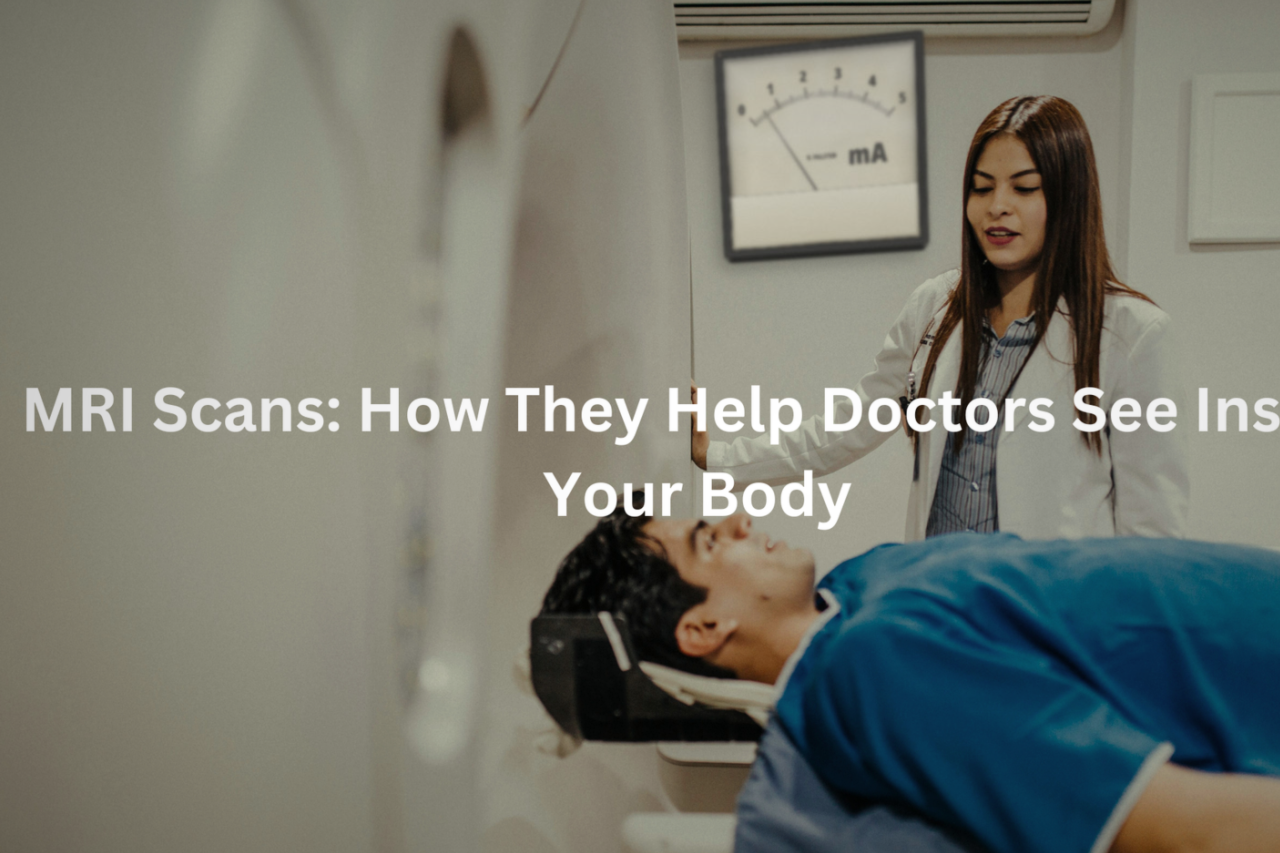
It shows **0.5** mA
